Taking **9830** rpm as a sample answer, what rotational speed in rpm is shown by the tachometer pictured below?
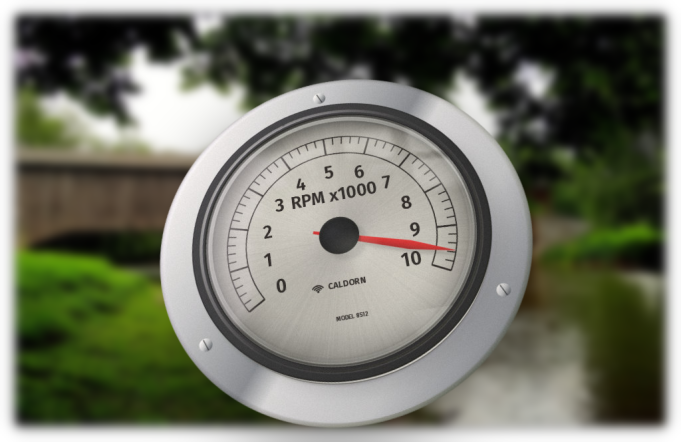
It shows **9600** rpm
